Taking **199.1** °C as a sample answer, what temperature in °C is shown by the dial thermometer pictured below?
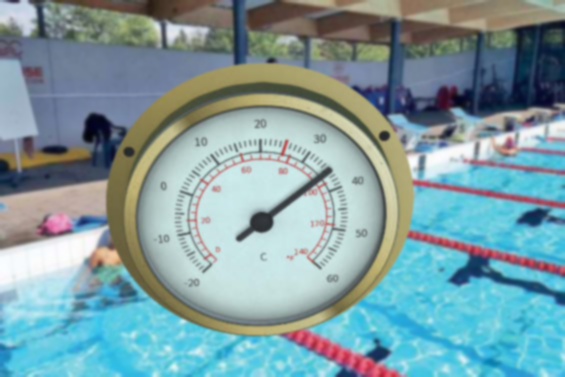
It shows **35** °C
